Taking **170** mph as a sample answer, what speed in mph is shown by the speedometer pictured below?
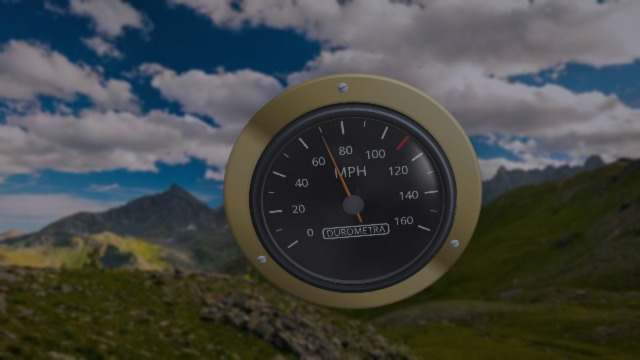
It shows **70** mph
